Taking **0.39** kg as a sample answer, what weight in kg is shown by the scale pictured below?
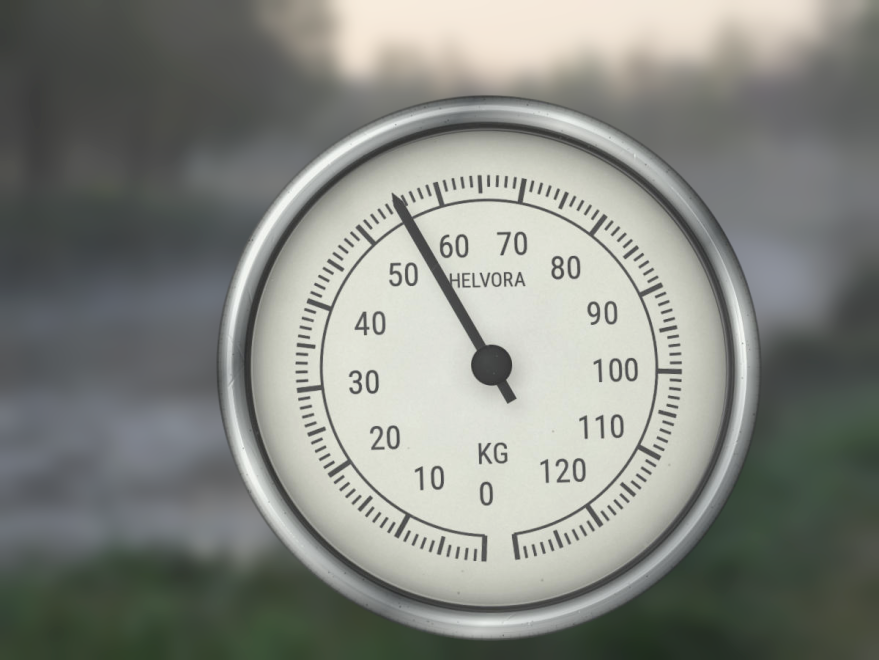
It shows **55** kg
